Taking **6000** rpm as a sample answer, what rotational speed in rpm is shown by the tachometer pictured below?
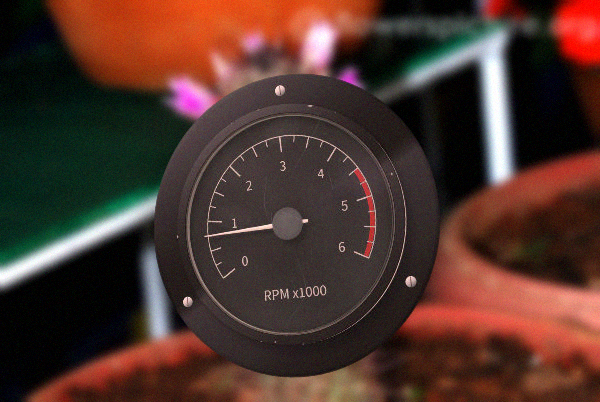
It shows **750** rpm
